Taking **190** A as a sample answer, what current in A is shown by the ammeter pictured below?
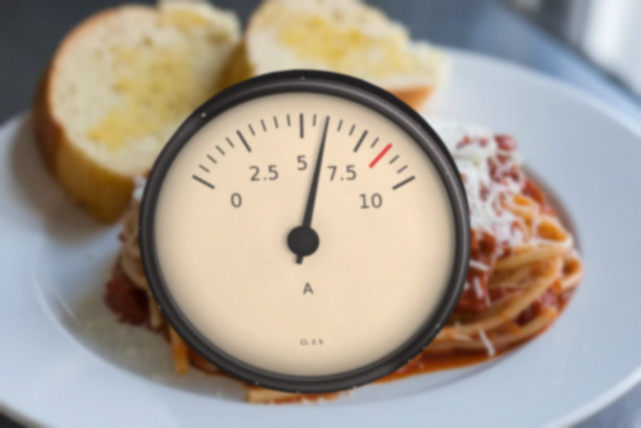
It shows **6** A
